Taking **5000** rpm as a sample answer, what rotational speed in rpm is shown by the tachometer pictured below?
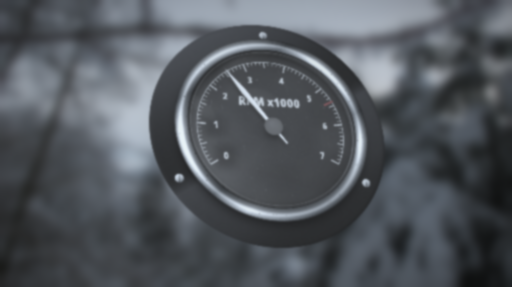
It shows **2500** rpm
